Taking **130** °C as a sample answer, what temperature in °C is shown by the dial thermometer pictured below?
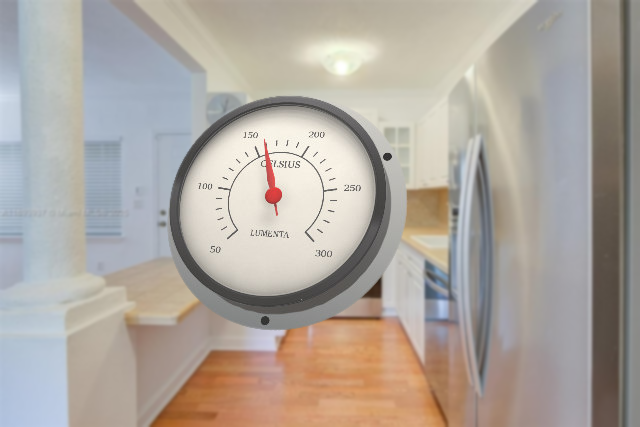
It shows **160** °C
